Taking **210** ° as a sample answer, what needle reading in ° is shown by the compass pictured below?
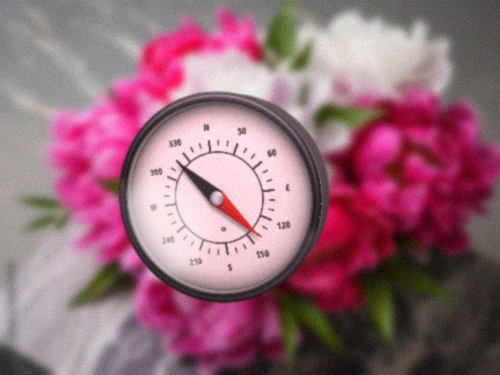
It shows **140** °
